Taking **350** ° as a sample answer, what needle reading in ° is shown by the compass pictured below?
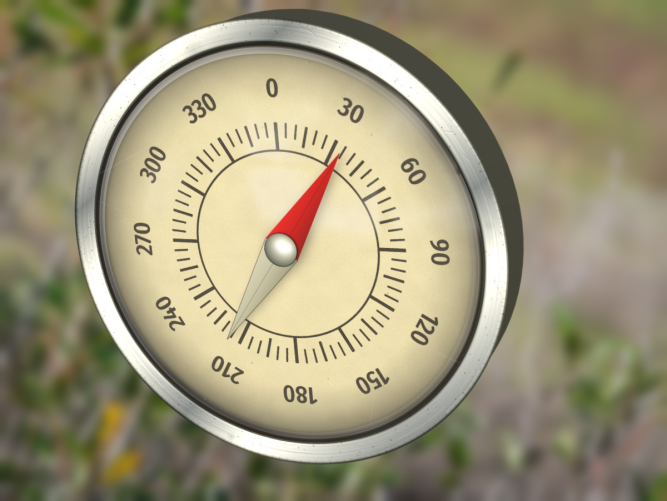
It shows **35** °
